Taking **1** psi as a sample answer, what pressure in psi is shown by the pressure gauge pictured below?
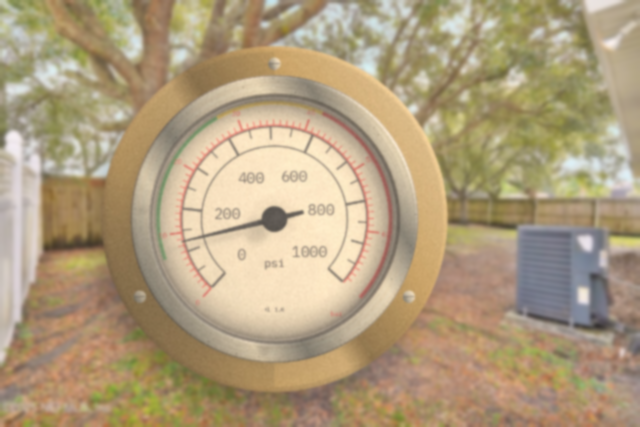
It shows **125** psi
